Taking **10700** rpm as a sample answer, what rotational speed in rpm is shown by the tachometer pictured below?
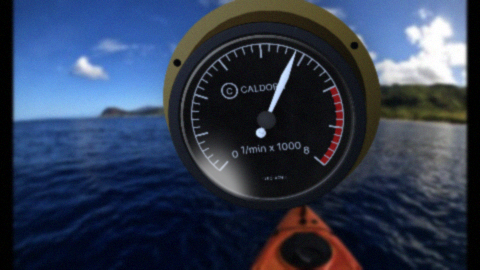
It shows **4800** rpm
